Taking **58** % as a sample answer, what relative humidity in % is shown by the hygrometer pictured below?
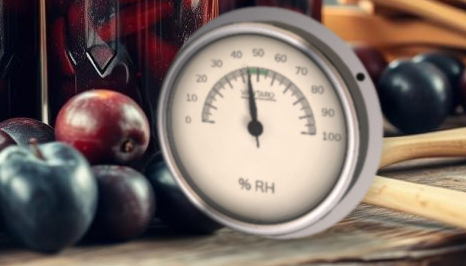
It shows **45** %
